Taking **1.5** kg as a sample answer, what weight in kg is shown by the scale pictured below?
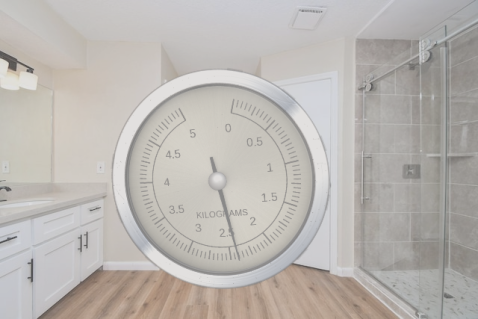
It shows **2.4** kg
